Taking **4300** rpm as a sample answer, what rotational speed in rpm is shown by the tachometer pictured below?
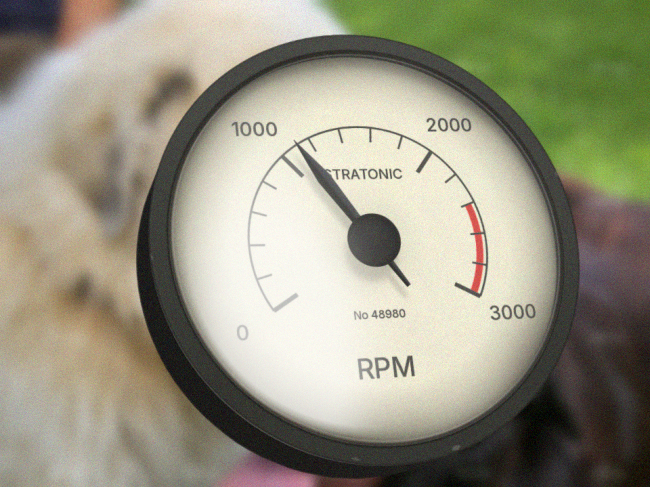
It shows **1100** rpm
